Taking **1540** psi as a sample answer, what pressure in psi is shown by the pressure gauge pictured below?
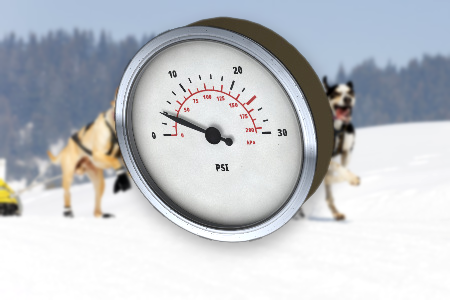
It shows **4** psi
